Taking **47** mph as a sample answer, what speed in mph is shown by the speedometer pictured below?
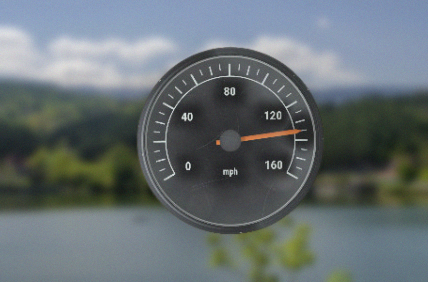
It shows **135** mph
